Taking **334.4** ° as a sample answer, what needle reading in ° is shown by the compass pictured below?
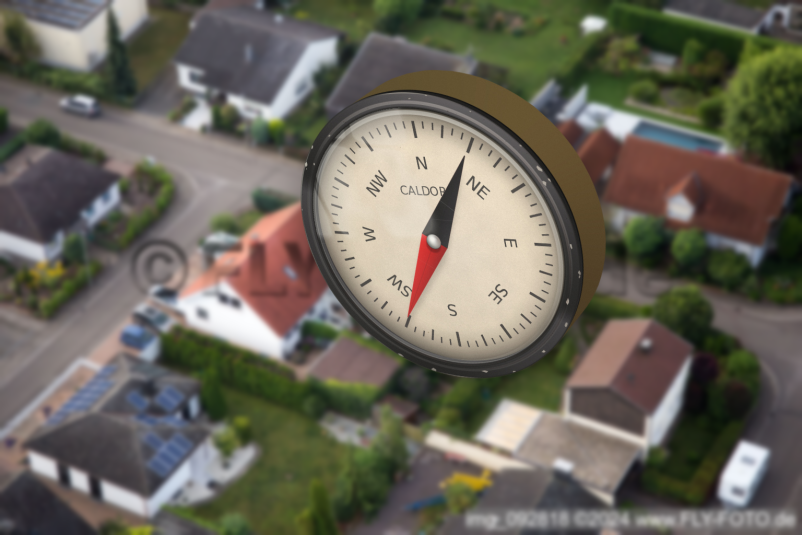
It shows **210** °
